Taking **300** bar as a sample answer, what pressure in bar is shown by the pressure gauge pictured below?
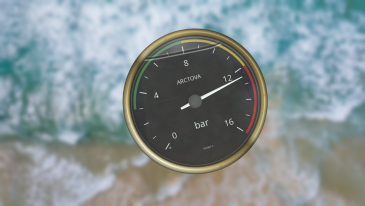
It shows **12.5** bar
